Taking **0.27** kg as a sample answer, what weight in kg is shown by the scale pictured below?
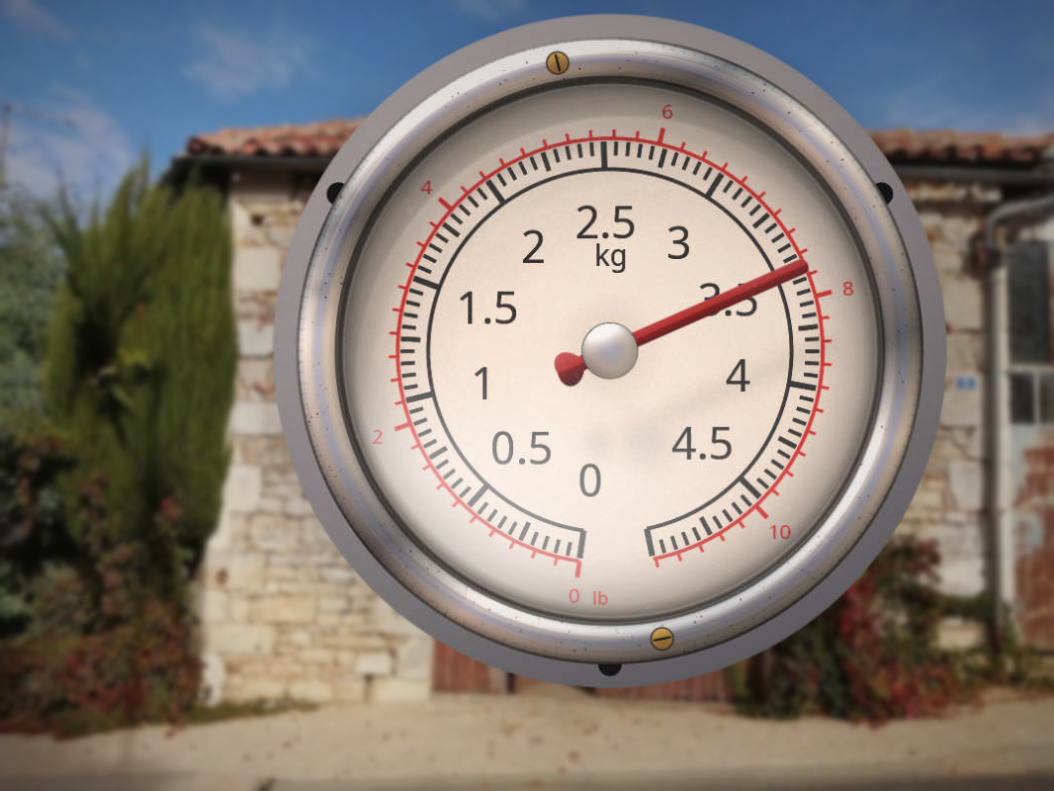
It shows **3.5** kg
